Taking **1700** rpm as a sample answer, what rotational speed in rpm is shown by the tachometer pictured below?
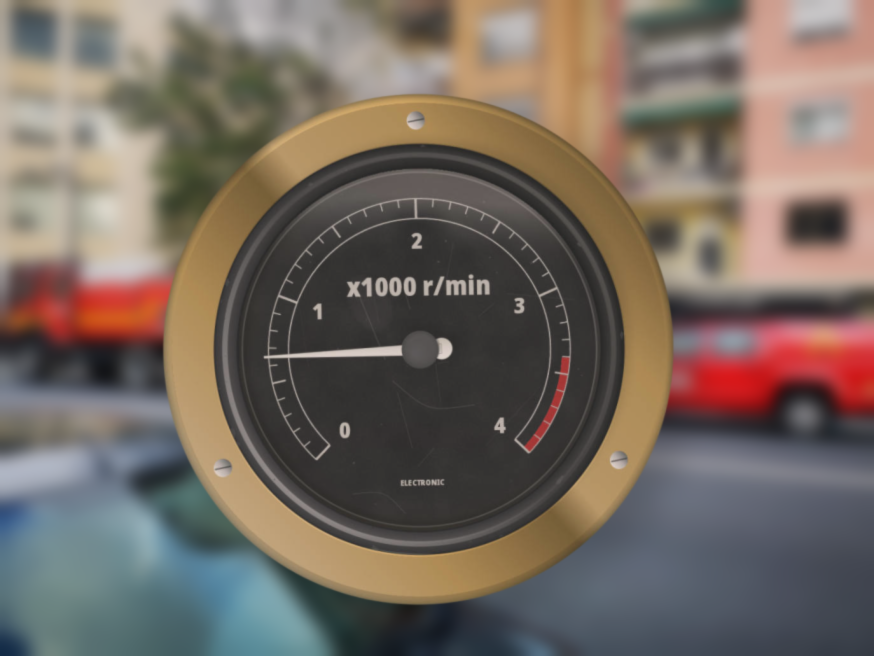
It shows **650** rpm
